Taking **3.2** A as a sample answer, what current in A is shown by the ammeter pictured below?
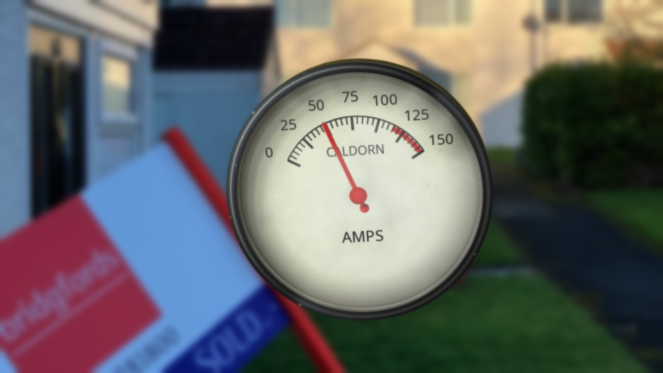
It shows **50** A
